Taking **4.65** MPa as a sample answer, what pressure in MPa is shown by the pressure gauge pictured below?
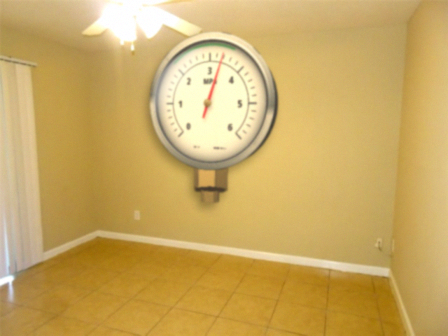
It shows **3.4** MPa
